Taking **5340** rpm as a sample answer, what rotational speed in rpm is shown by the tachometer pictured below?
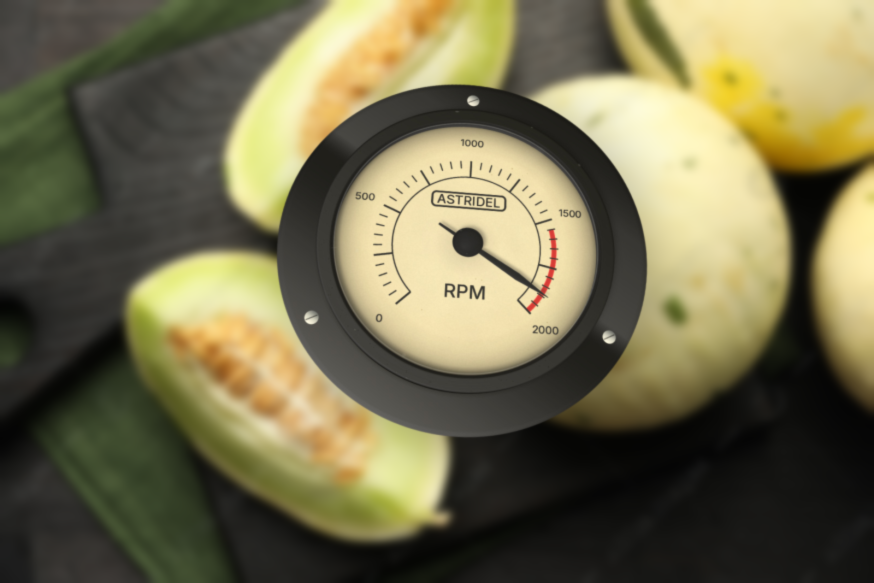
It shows **1900** rpm
